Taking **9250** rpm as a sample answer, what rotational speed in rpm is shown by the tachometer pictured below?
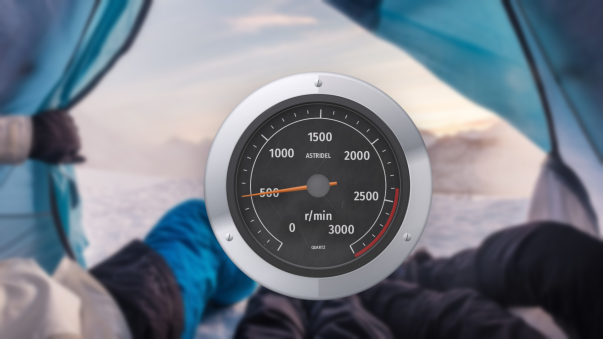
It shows **500** rpm
